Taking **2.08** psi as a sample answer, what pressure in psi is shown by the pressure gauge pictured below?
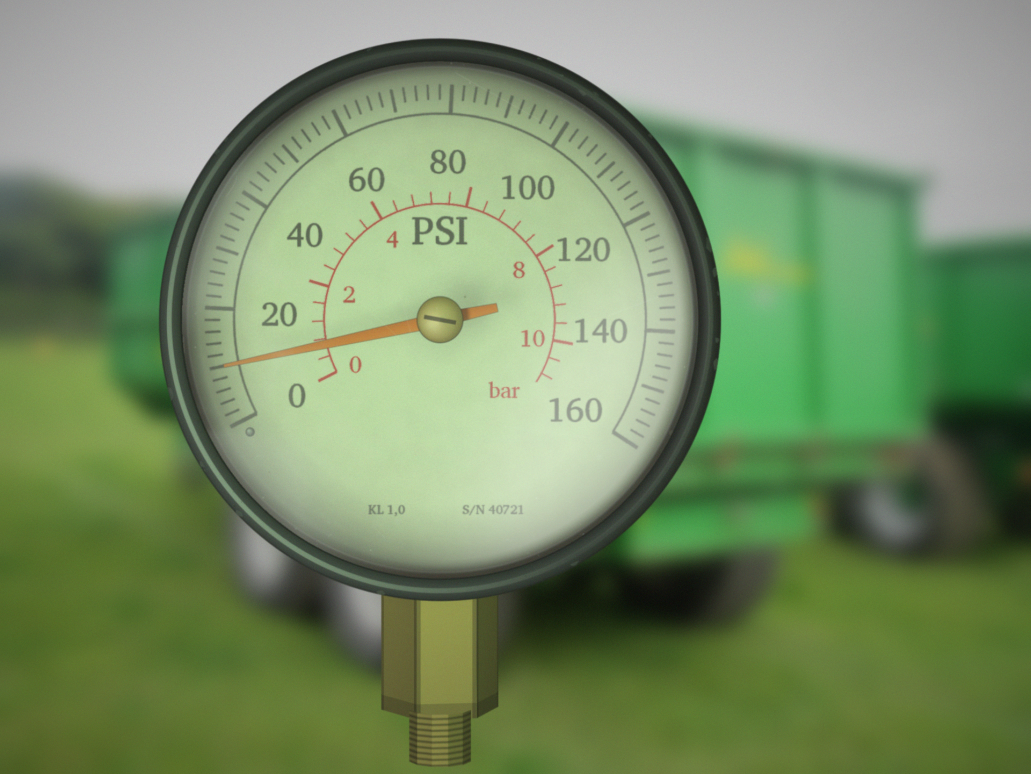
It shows **10** psi
